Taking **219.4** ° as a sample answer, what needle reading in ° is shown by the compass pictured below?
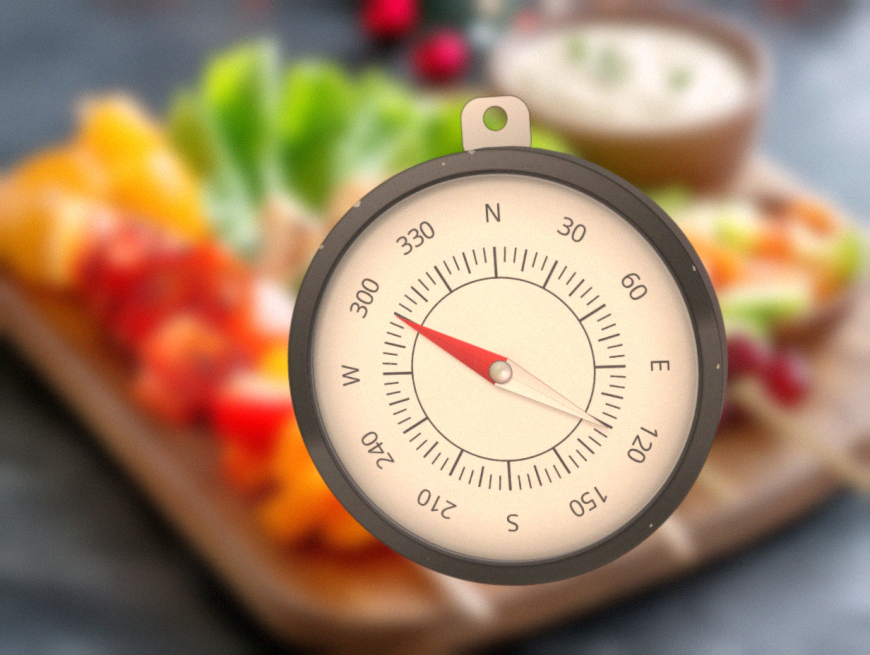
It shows **300** °
